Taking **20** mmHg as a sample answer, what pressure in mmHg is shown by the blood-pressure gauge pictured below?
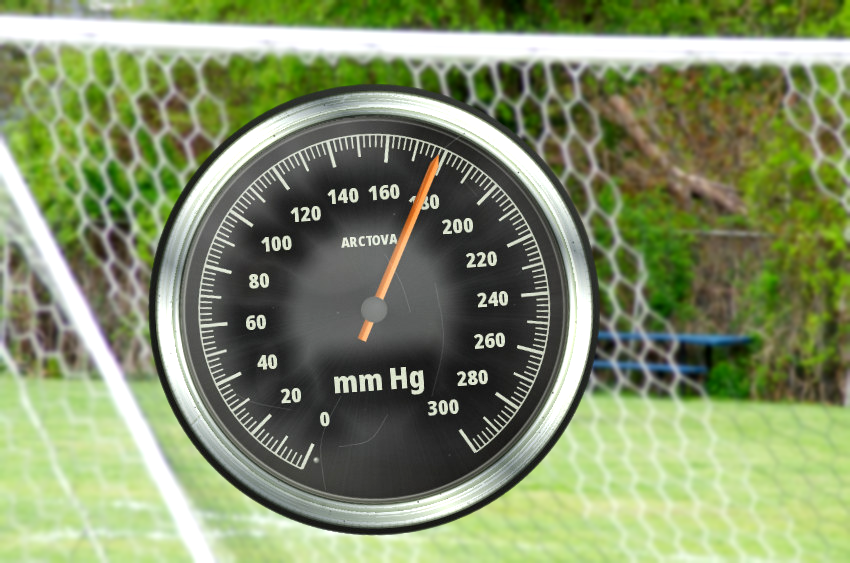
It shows **178** mmHg
